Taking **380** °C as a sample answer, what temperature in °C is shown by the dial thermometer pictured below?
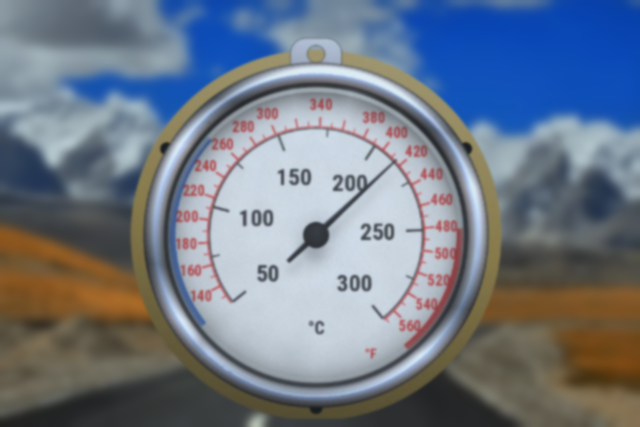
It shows **212.5** °C
